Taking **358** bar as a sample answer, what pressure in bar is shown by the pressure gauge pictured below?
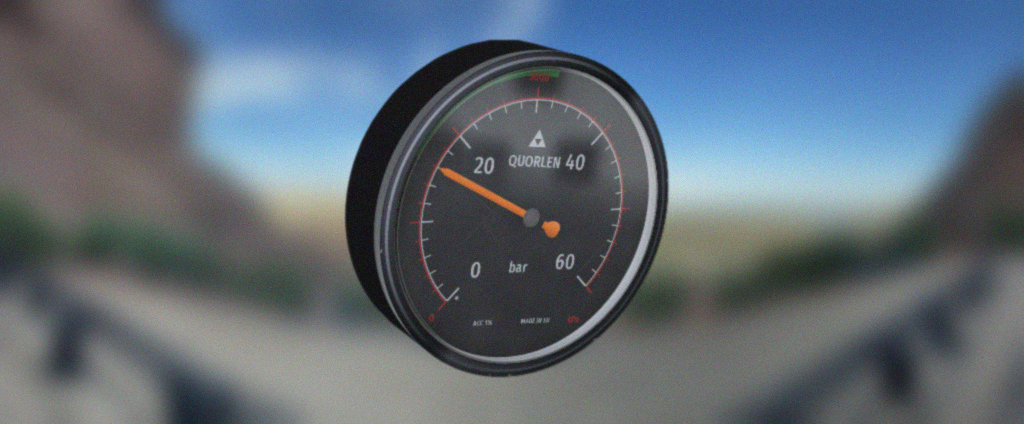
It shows **16** bar
